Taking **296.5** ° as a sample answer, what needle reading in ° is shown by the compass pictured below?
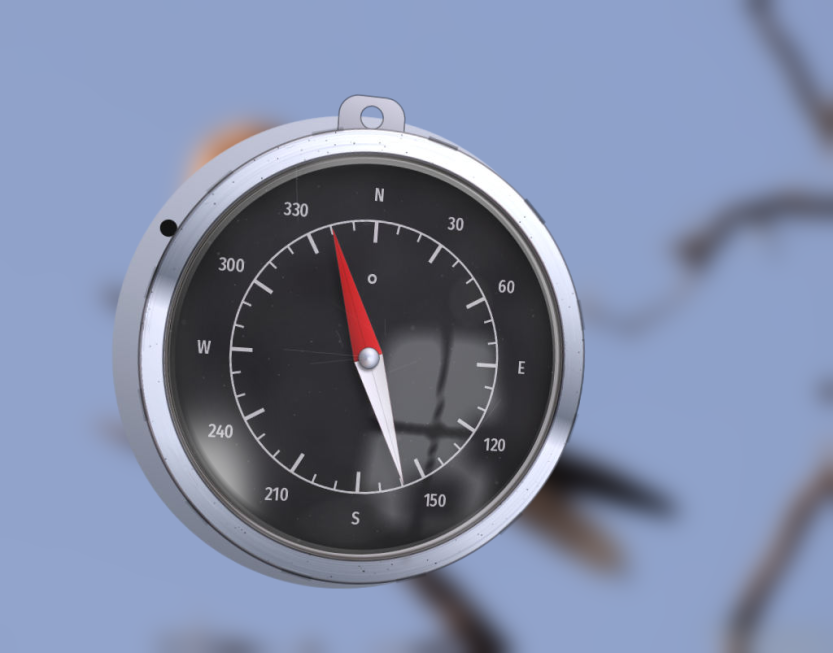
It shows **340** °
